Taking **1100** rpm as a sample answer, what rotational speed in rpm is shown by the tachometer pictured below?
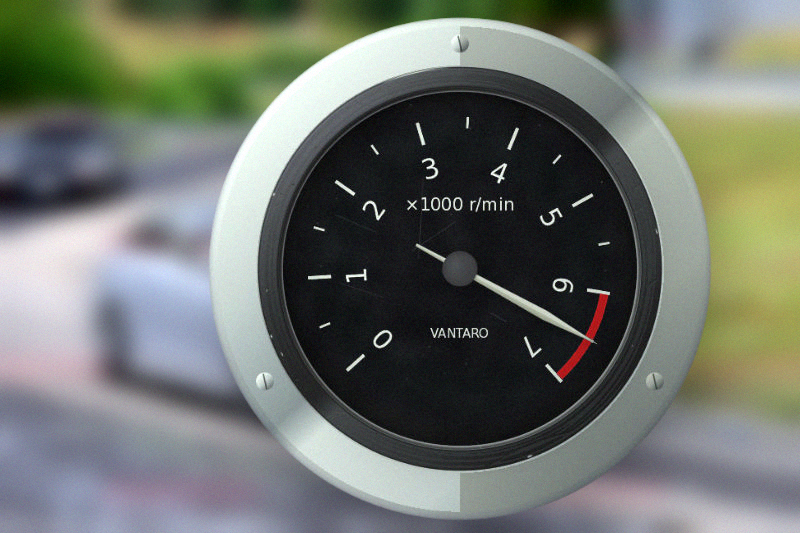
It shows **6500** rpm
